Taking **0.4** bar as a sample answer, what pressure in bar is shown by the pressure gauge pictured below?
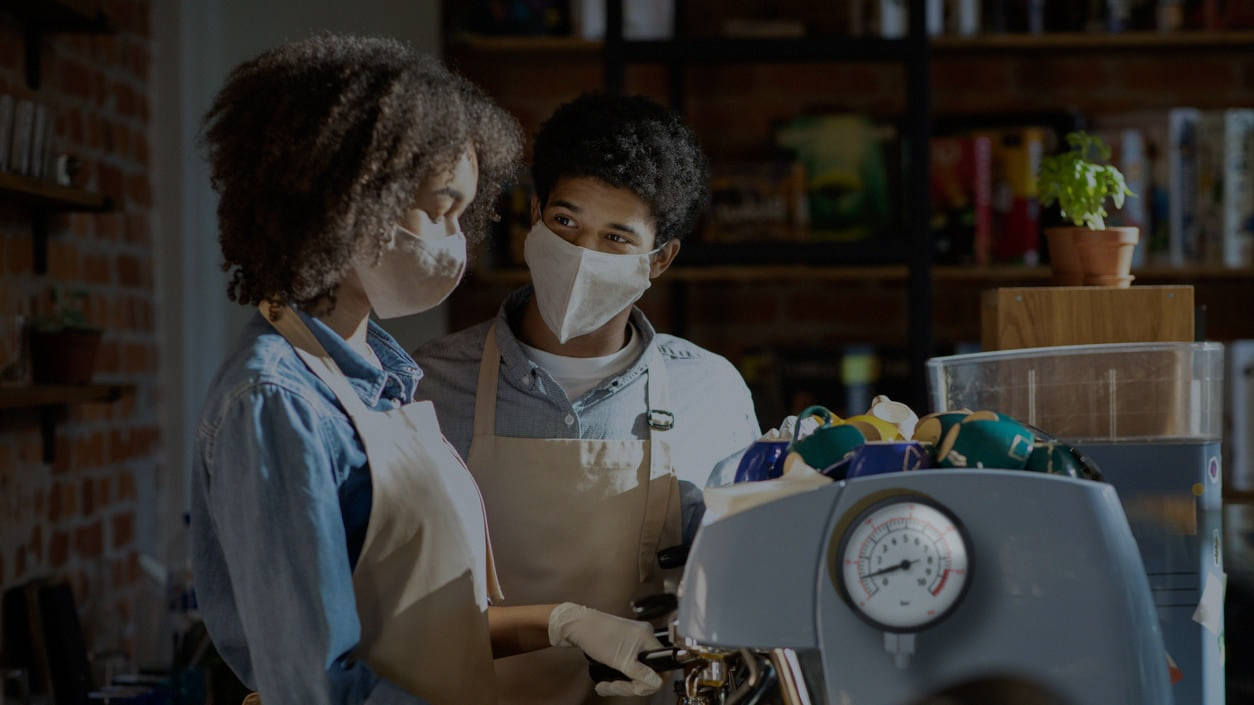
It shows **1** bar
